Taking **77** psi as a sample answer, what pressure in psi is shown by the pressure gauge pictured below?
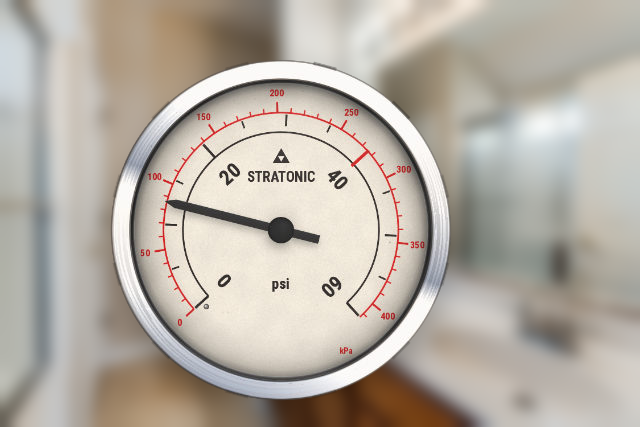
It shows **12.5** psi
